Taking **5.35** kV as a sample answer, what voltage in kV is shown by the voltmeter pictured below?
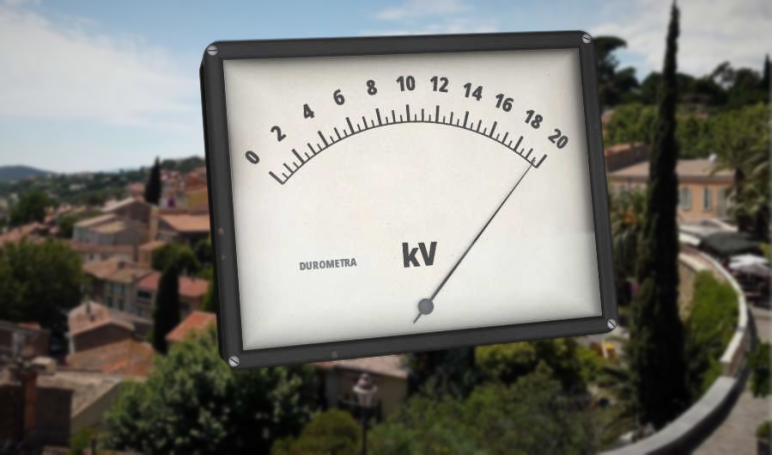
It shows **19.5** kV
